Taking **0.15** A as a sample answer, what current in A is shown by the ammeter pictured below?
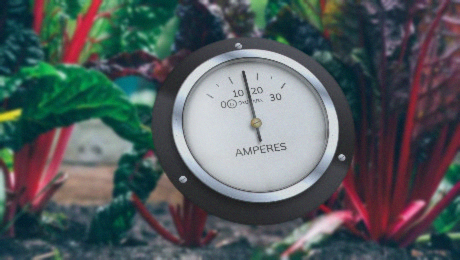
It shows **15** A
